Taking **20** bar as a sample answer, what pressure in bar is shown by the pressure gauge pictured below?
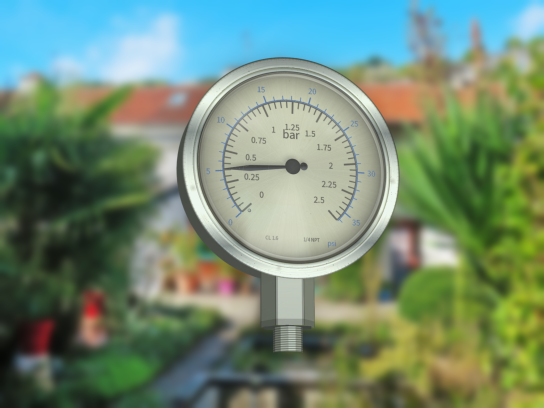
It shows **0.35** bar
